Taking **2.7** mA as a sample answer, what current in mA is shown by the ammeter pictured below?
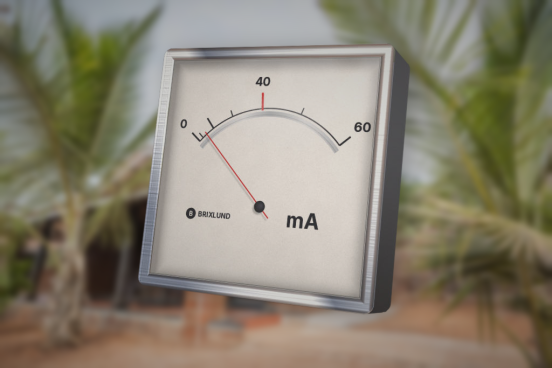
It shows **15** mA
